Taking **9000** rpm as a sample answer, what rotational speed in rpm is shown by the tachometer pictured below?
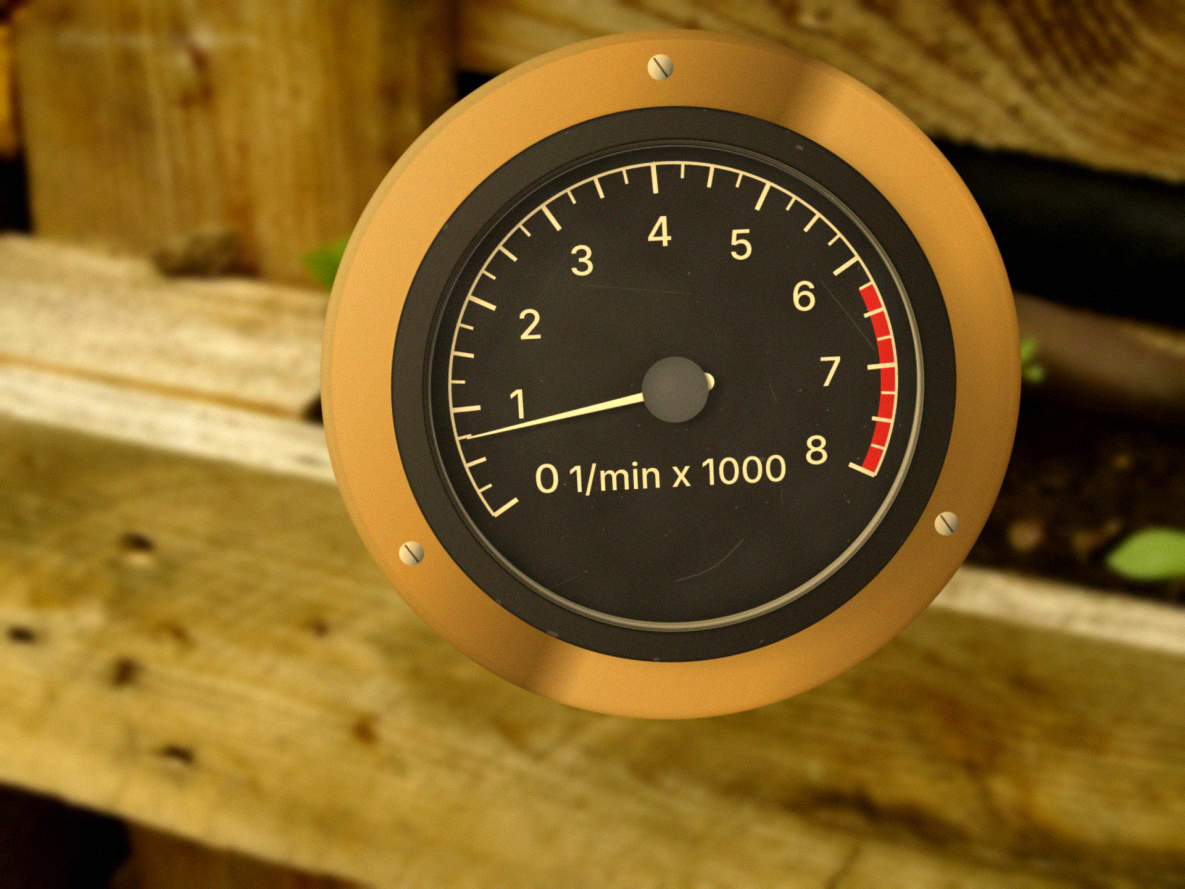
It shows **750** rpm
